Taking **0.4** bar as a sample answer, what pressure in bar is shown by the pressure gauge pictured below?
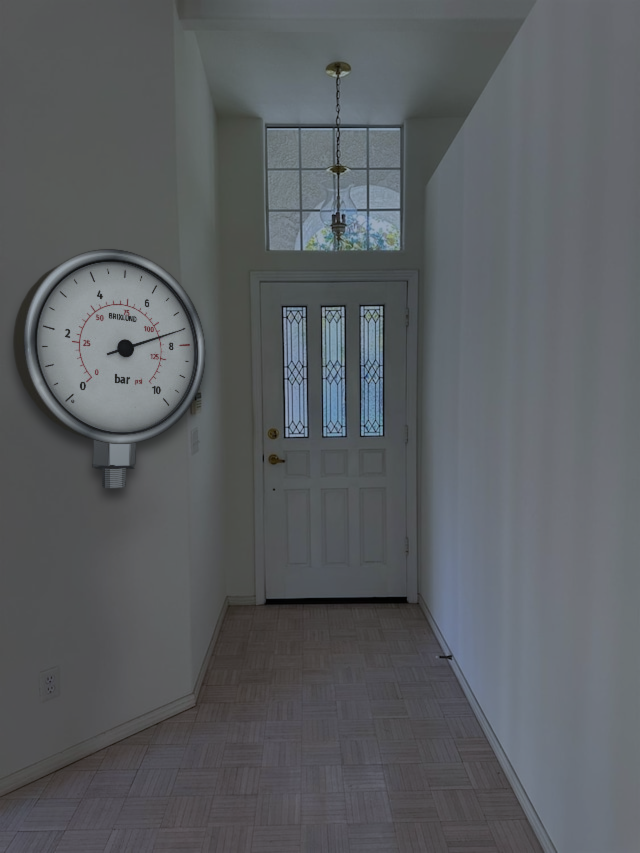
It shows **7.5** bar
